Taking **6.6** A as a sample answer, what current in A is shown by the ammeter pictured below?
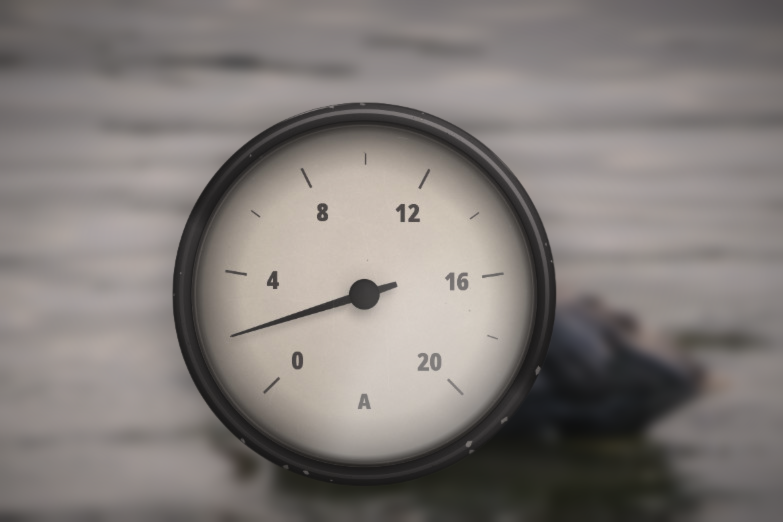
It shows **2** A
